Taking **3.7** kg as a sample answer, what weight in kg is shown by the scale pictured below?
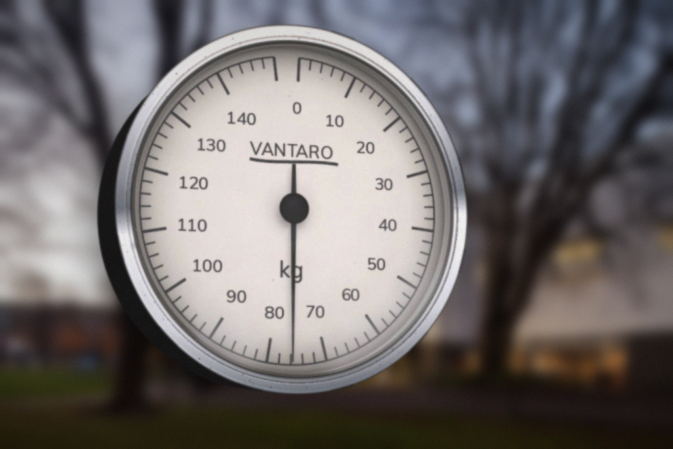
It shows **76** kg
